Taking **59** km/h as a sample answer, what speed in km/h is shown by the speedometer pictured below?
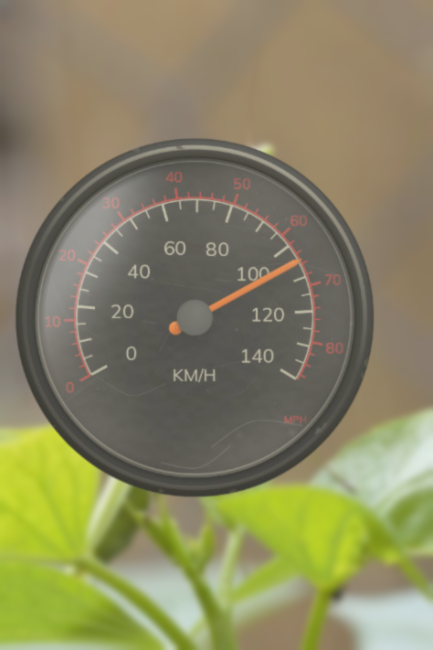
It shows **105** km/h
